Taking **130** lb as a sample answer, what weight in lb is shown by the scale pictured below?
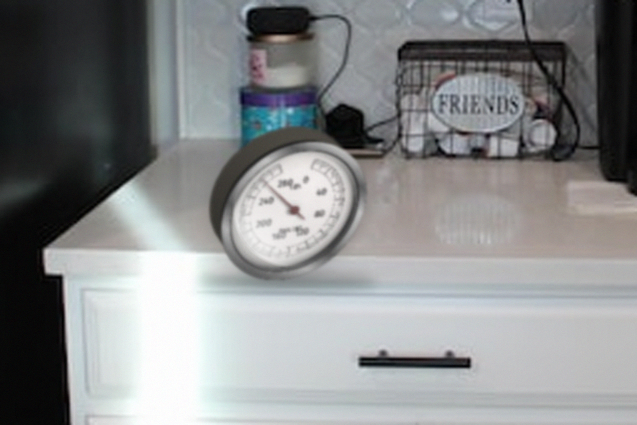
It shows **260** lb
